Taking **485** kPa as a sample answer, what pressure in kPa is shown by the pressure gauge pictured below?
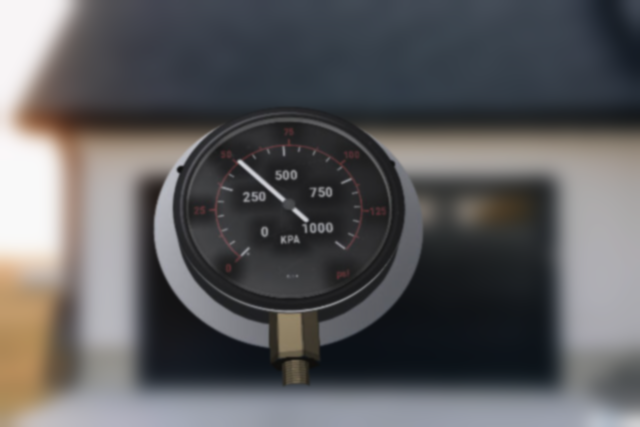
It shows **350** kPa
